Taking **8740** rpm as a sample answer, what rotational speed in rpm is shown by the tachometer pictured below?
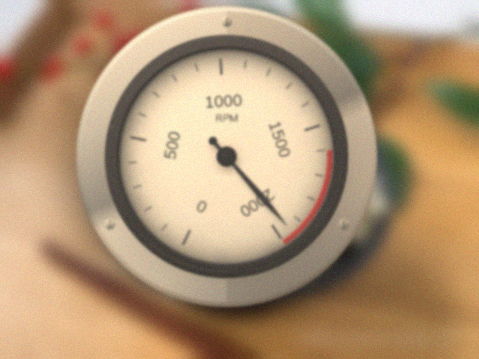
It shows **1950** rpm
